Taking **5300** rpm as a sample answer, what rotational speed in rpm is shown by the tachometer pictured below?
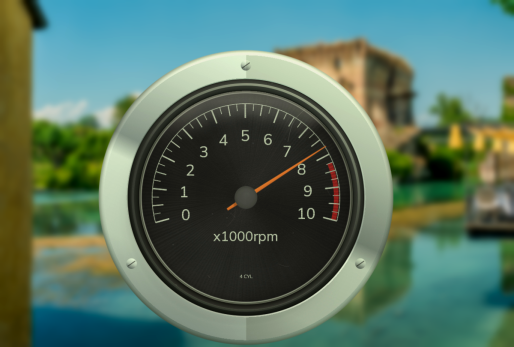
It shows **7750** rpm
